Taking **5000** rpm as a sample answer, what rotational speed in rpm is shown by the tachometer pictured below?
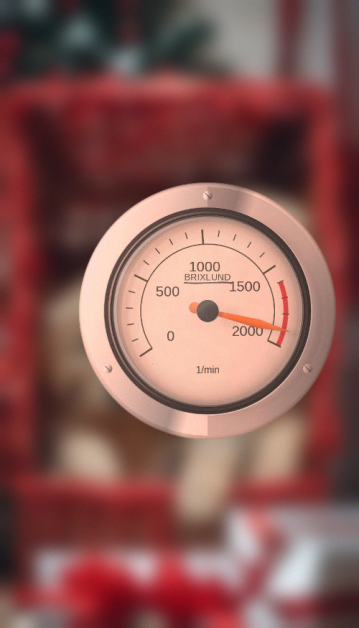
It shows **1900** rpm
